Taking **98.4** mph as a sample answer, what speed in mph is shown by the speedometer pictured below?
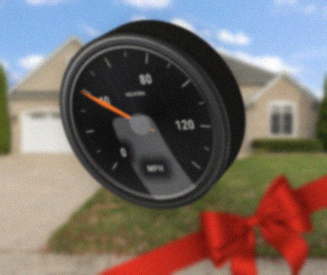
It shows **40** mph
